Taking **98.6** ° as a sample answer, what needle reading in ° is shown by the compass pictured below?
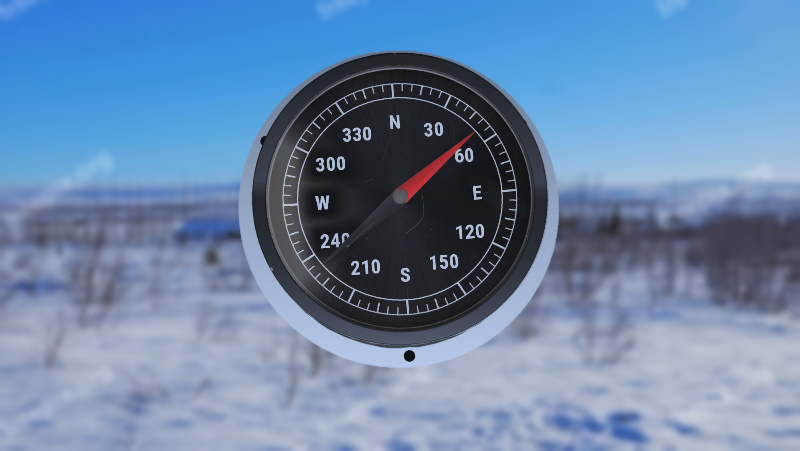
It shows **52.5** °
